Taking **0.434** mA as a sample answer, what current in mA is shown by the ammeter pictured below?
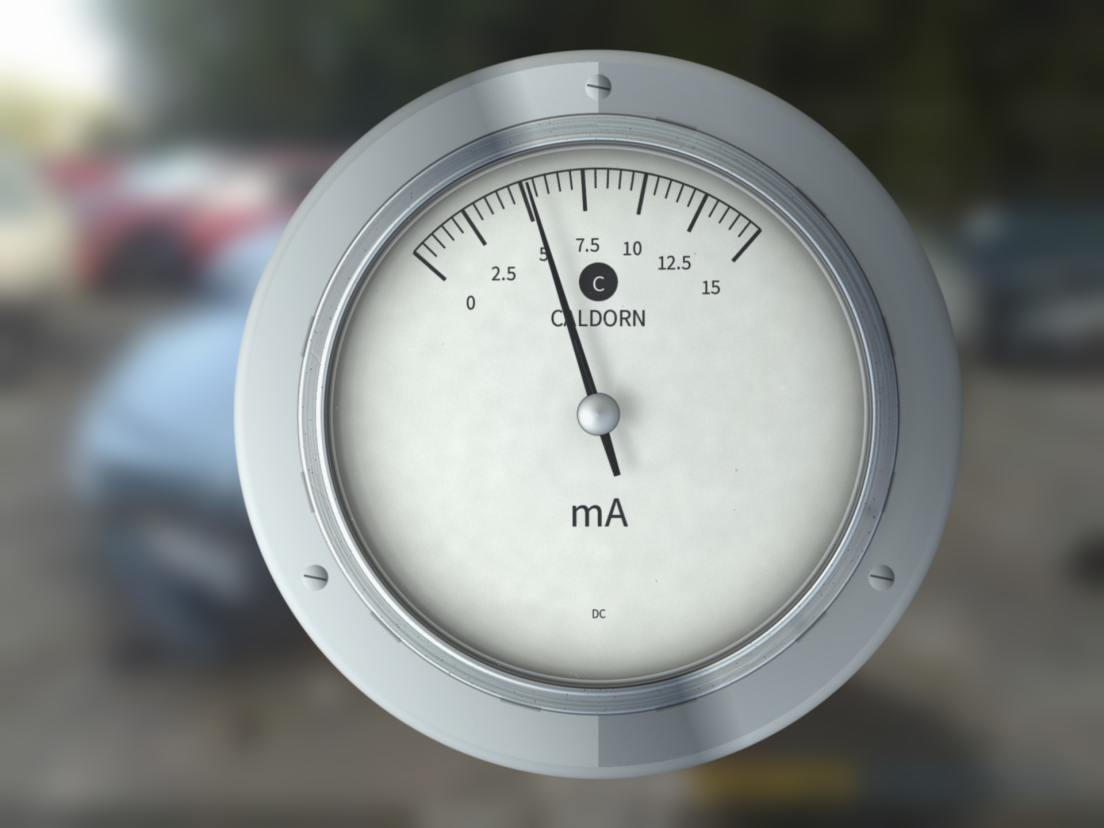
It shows **5.25** mA
